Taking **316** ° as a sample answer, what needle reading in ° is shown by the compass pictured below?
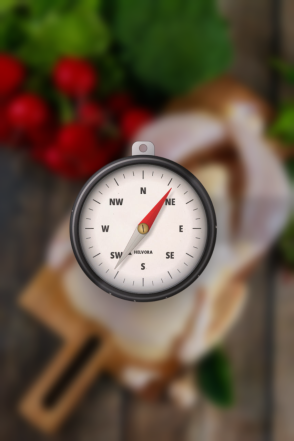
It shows **35** °
